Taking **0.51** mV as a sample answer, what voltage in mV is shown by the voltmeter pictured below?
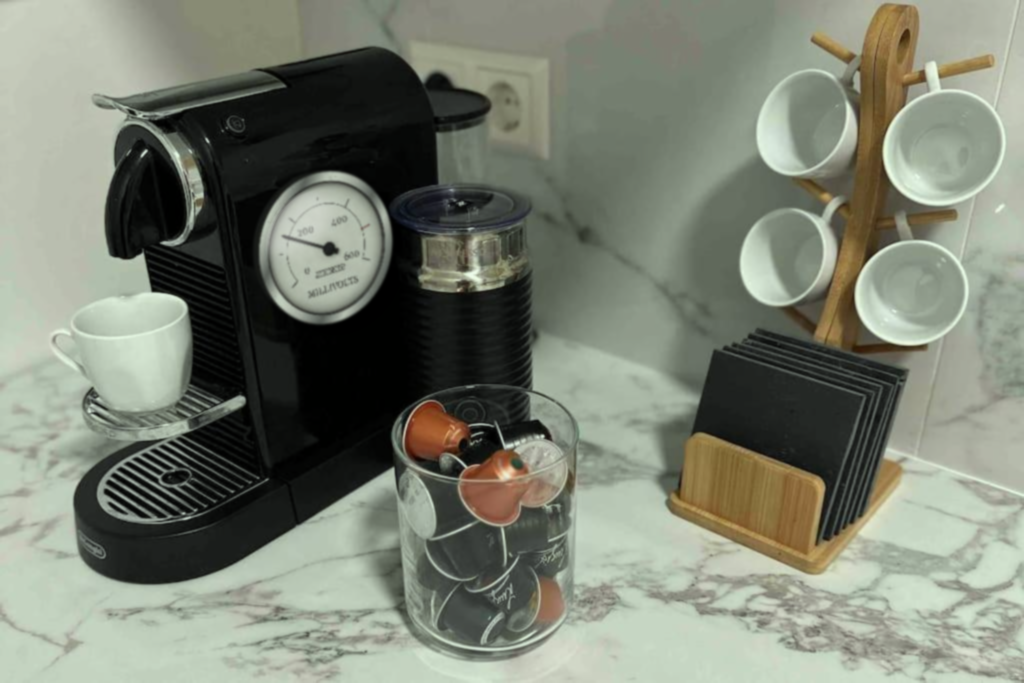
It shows **150** mV
